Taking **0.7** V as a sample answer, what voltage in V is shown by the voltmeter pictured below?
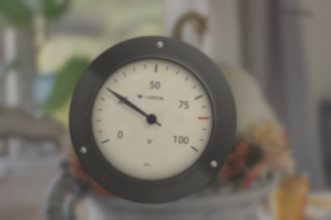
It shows **25** V
